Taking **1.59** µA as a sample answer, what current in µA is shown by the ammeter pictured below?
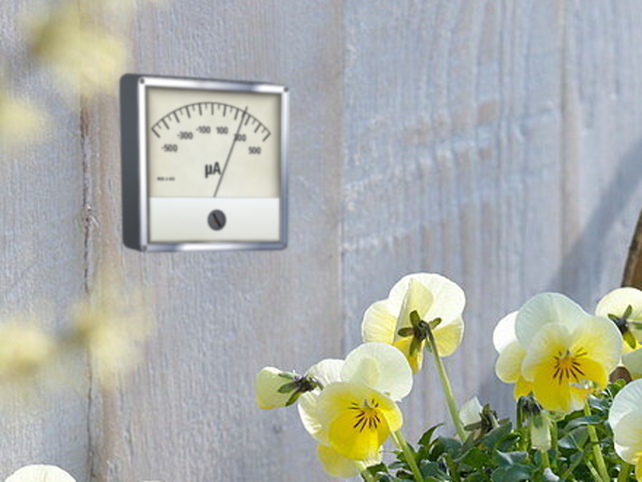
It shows **250** µA
